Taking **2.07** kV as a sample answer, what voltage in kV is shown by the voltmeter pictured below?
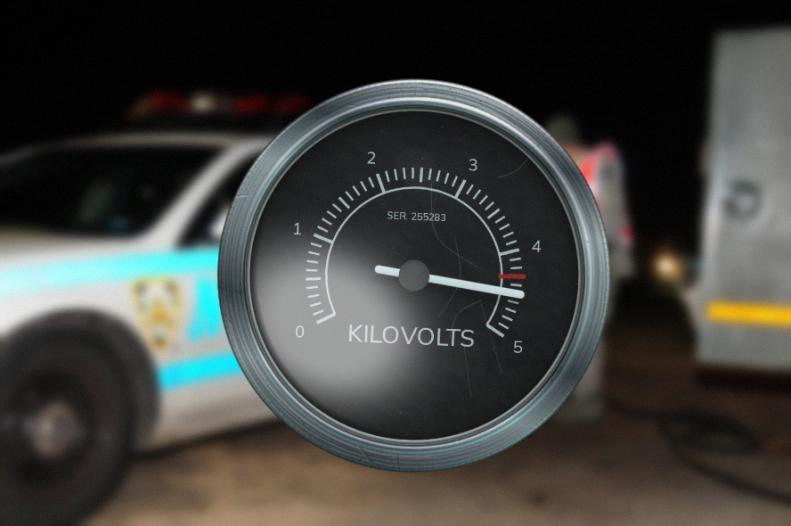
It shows **4.5** kV
